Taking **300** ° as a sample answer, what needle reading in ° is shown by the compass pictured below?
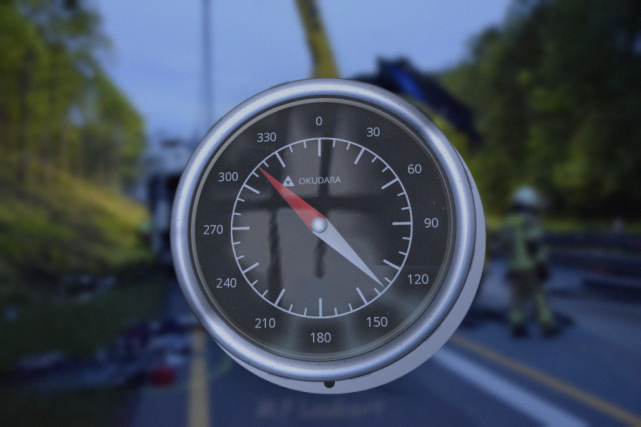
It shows **315** °
